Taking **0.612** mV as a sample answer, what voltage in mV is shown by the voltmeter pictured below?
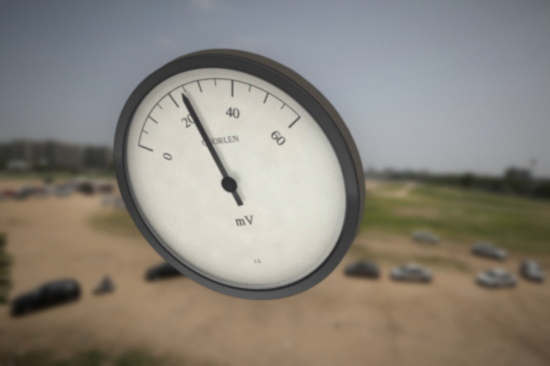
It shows **25** mV
